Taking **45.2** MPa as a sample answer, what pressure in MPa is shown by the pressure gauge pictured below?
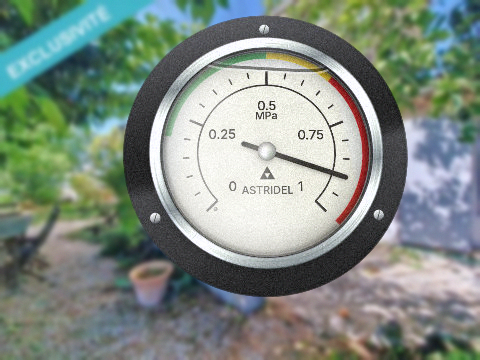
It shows **0.9** MPa
